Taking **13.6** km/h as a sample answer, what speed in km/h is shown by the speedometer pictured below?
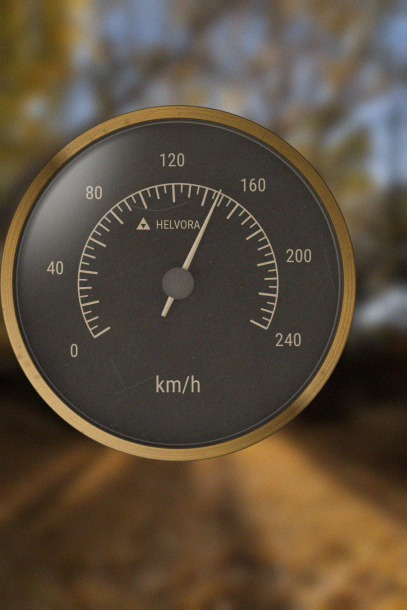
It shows **147.5** km/h
